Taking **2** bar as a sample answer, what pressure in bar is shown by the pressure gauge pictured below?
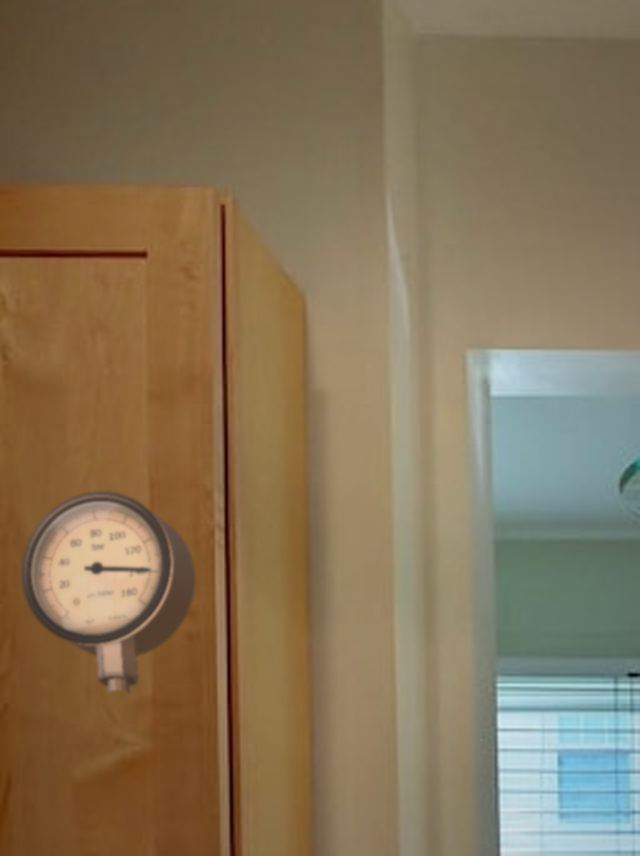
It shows **140** bar
